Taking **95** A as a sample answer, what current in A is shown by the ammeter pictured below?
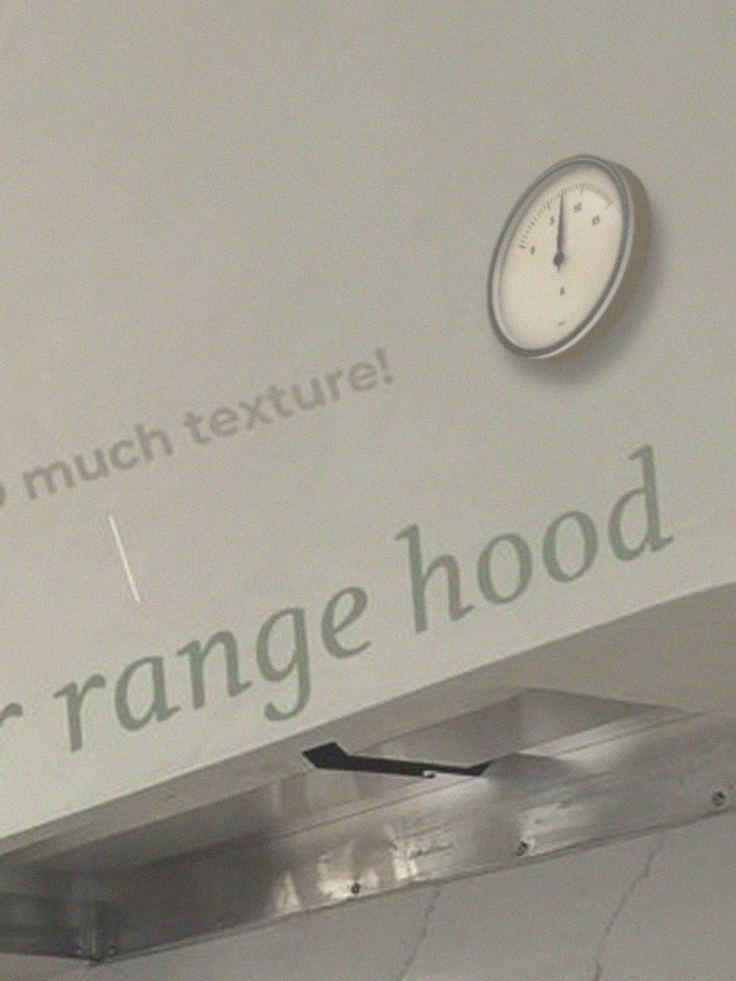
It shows **7.5** A
